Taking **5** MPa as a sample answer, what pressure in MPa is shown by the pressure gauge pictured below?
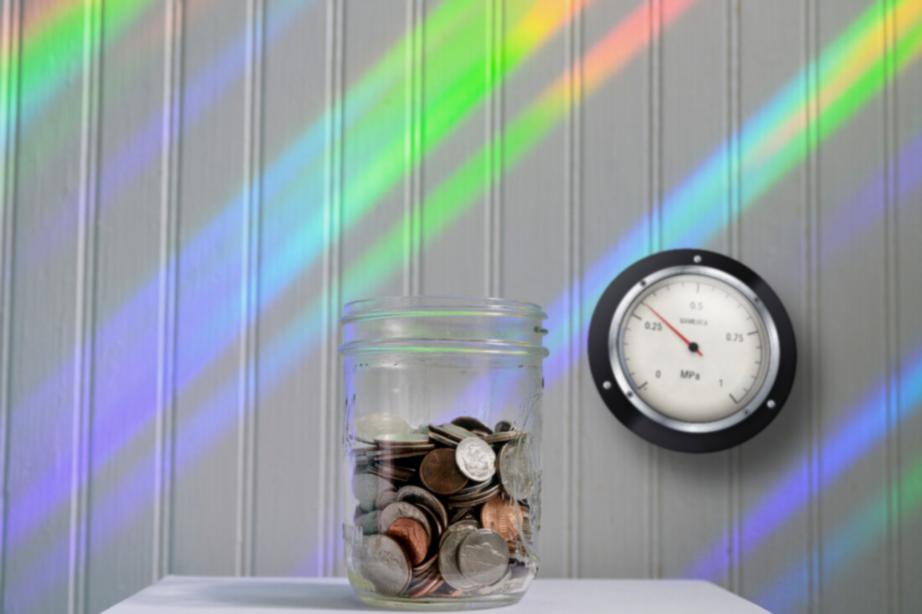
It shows **0.3** MPa
